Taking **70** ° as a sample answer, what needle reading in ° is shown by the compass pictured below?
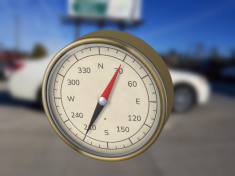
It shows **30** °
